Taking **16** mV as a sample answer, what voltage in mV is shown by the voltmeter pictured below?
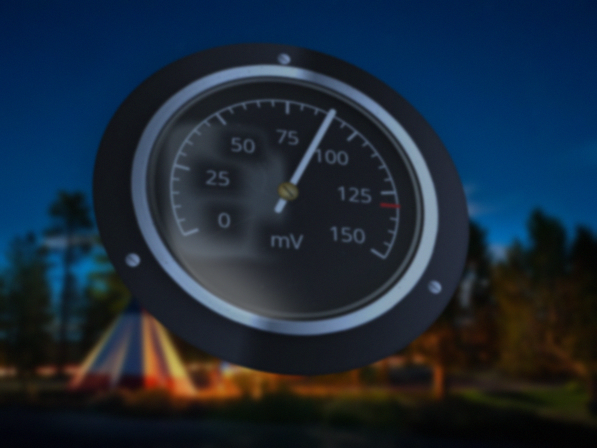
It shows **90** mV
